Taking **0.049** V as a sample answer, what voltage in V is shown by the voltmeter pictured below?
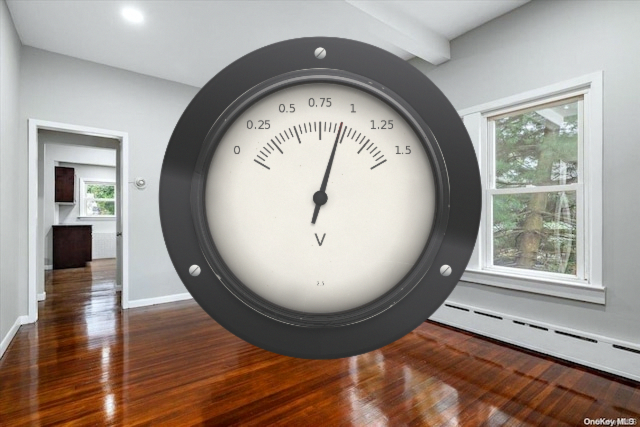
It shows **0.95** V
